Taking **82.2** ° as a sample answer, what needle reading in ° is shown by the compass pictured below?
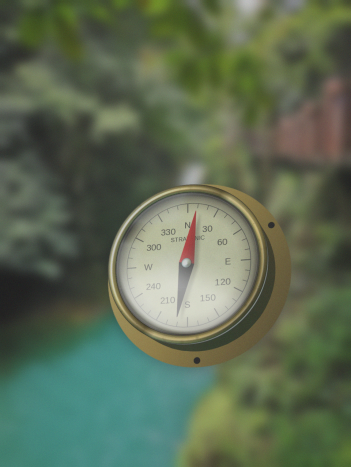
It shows **10** °
